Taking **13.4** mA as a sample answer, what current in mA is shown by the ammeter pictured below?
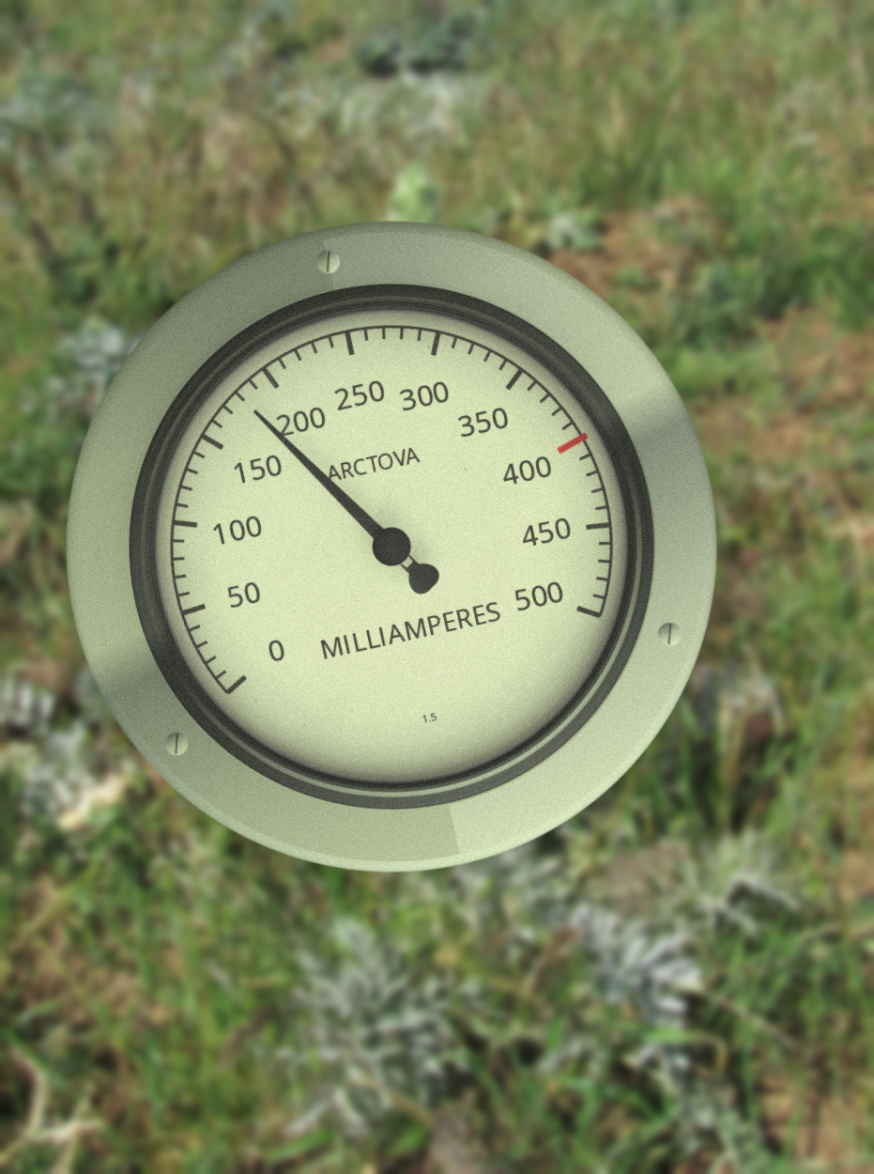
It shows **180** mA
